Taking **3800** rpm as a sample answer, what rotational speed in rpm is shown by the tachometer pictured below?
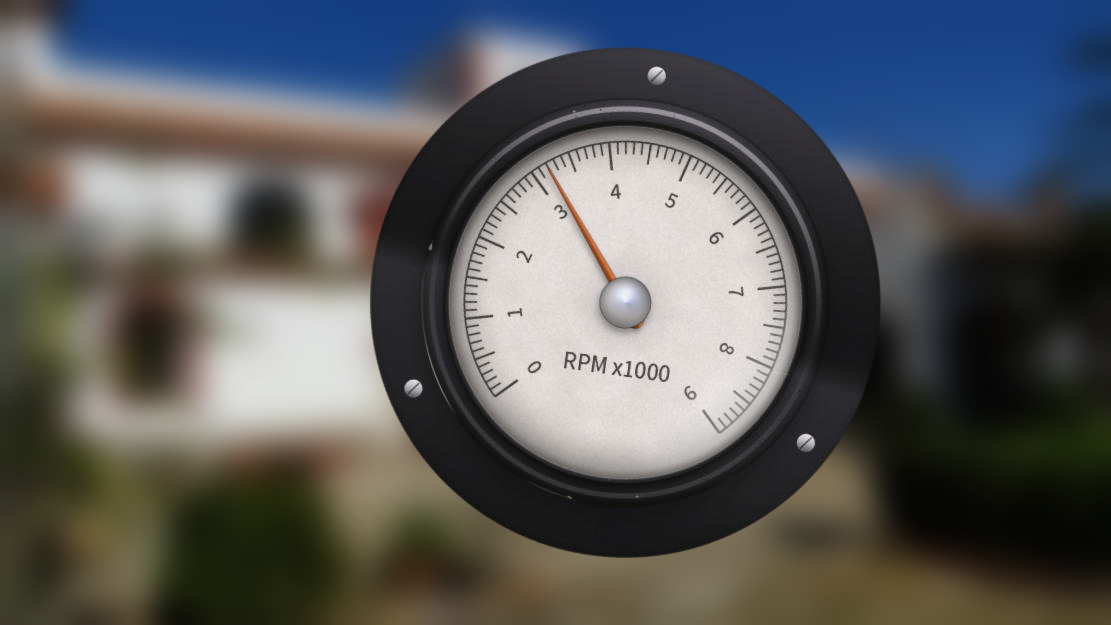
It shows **3200** rpm
